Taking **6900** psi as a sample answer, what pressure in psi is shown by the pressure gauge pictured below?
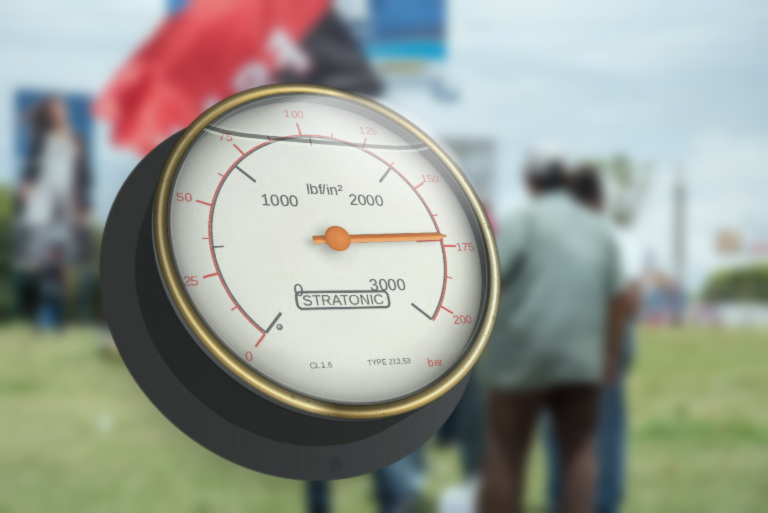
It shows **2500** psi
